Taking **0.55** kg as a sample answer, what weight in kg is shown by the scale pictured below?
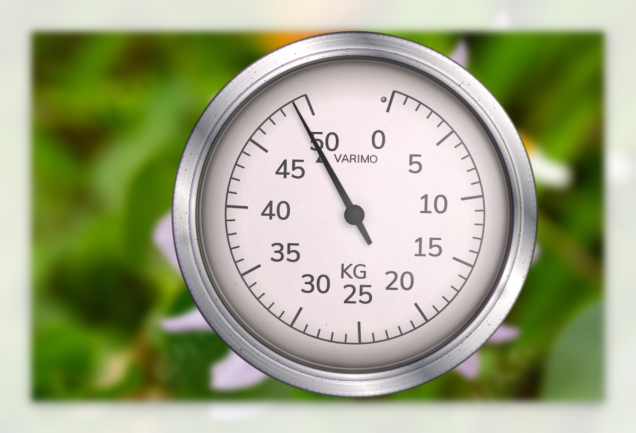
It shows **49** kg
